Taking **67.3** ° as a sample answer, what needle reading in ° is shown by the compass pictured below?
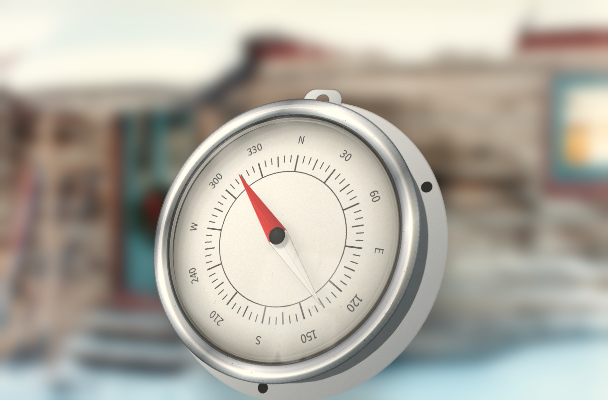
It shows **315** °
